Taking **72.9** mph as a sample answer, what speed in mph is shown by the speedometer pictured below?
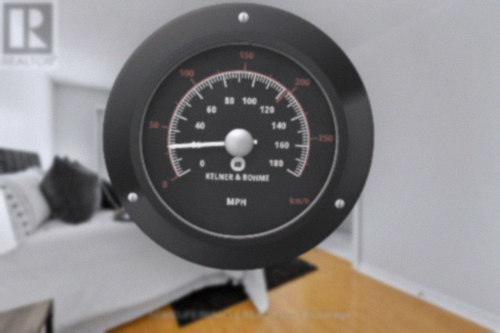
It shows **20** mph
